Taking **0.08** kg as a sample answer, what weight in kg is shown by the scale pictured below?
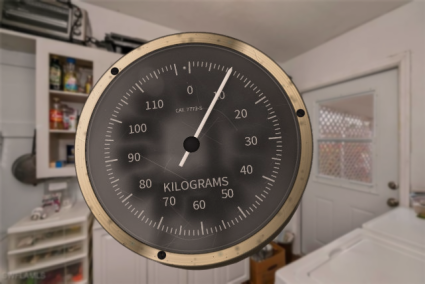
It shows **10** kg
